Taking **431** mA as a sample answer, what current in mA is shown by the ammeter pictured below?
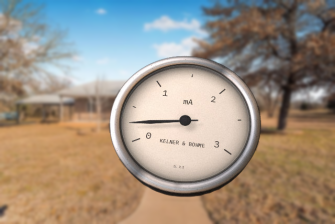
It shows **0.25** mA
